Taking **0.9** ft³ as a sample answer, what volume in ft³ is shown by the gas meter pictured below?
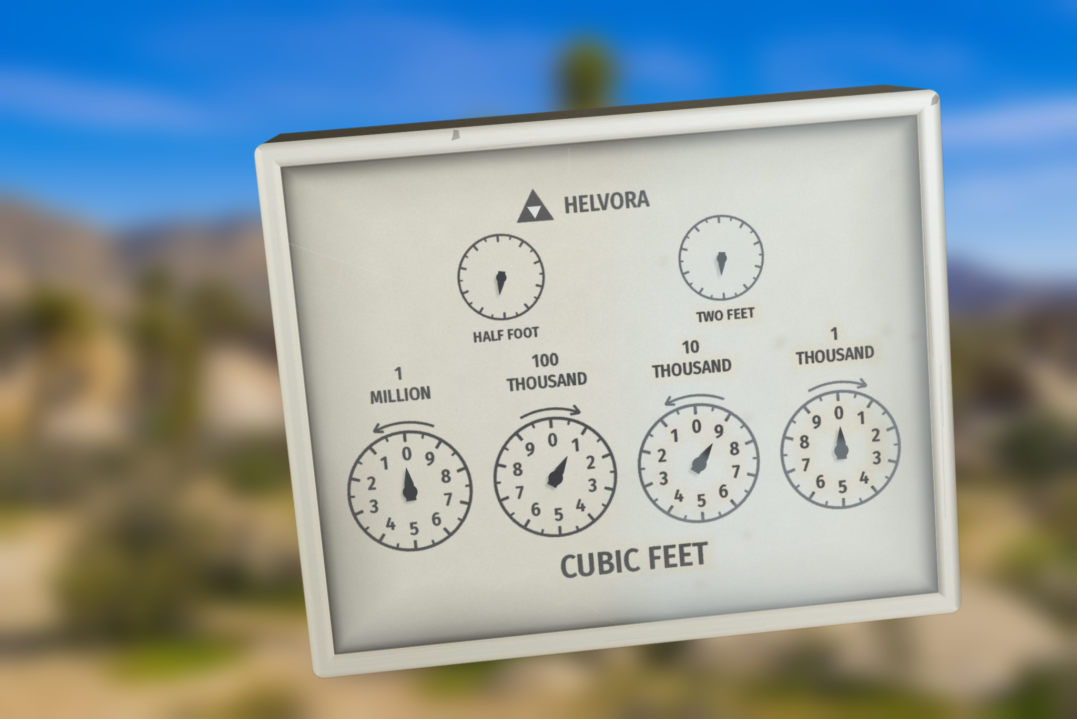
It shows **9000** ft³
